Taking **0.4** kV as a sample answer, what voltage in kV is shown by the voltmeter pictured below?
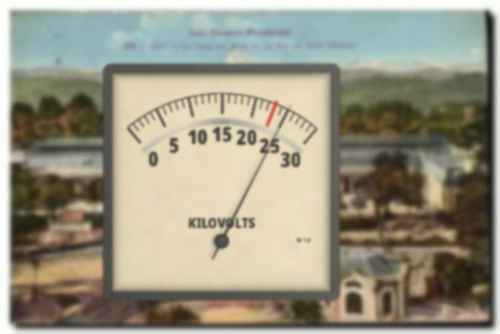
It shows **25** kV
